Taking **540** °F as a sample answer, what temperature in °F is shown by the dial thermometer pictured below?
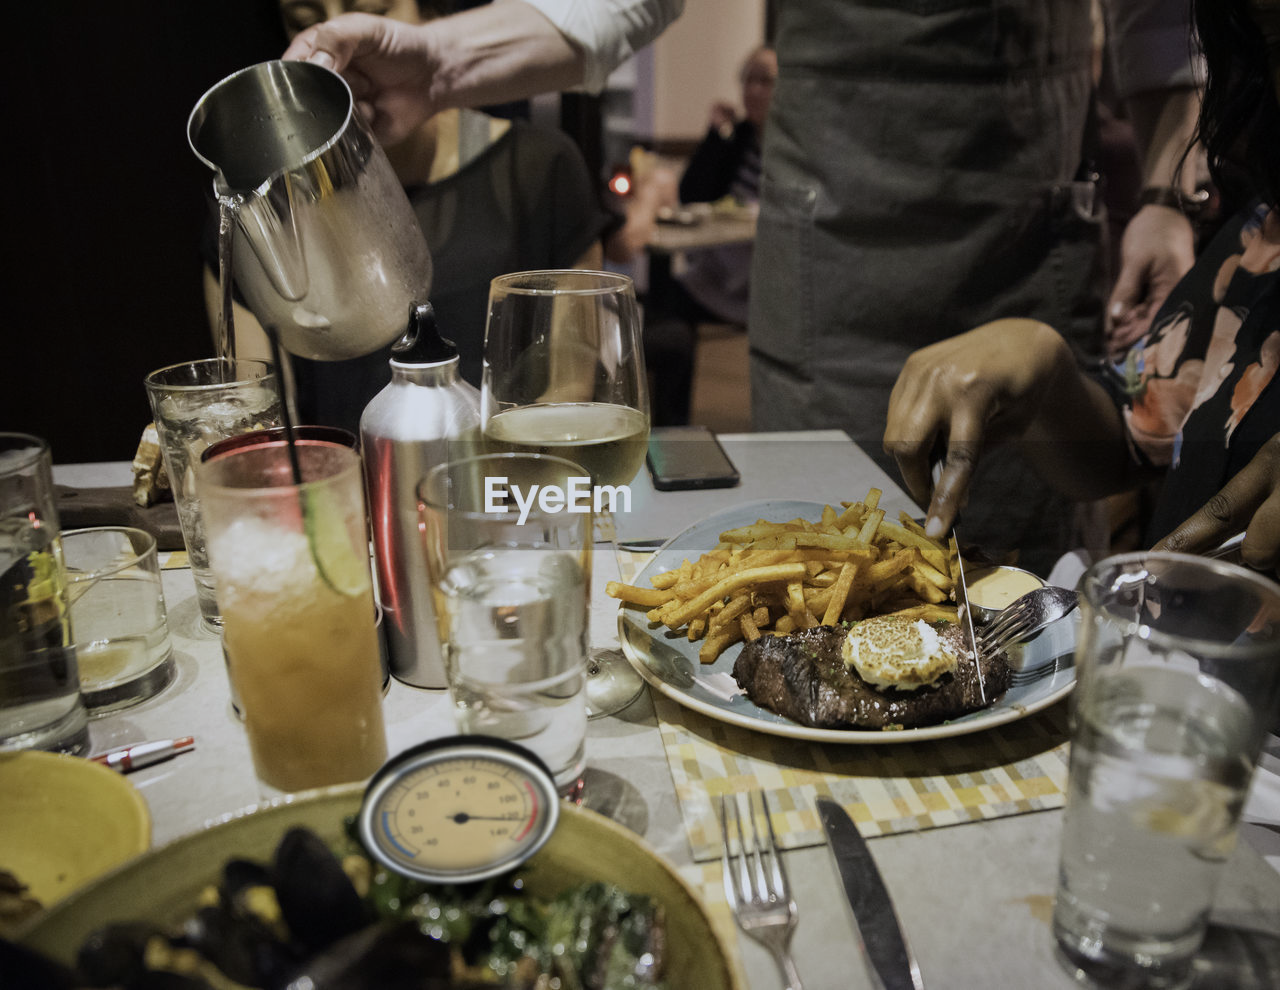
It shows **120** °F
